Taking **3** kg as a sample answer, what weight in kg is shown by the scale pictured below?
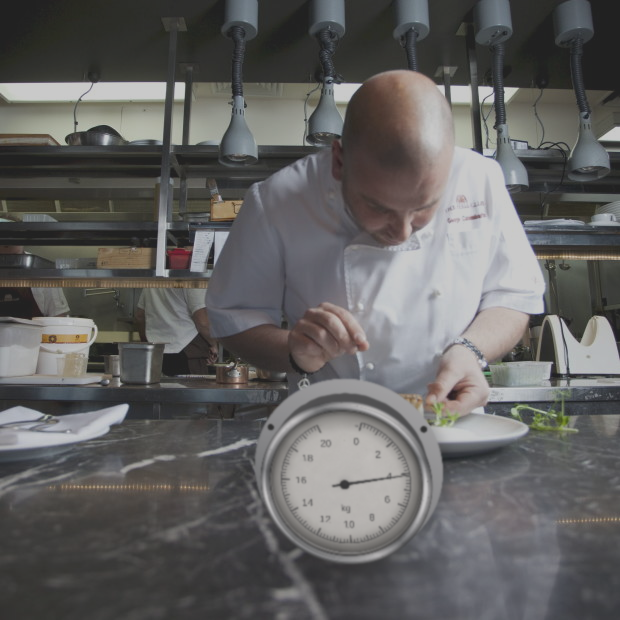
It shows **4** kg
